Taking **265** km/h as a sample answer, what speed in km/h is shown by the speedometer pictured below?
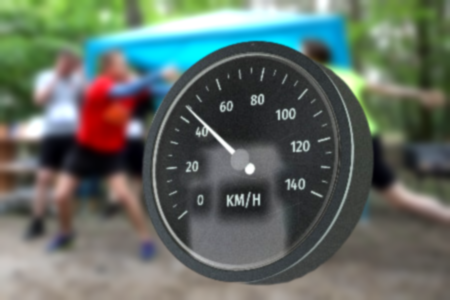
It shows **45** km/h
